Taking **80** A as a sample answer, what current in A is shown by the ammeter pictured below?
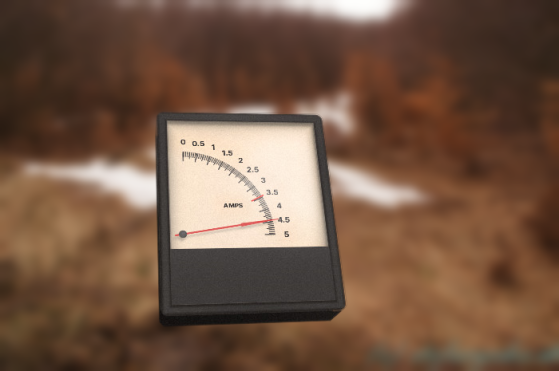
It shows **4.5** A
